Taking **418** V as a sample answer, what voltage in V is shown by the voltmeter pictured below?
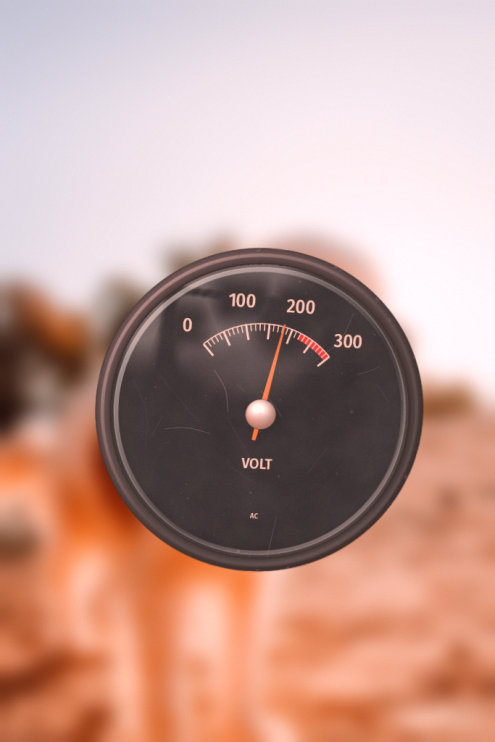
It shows **180** V
